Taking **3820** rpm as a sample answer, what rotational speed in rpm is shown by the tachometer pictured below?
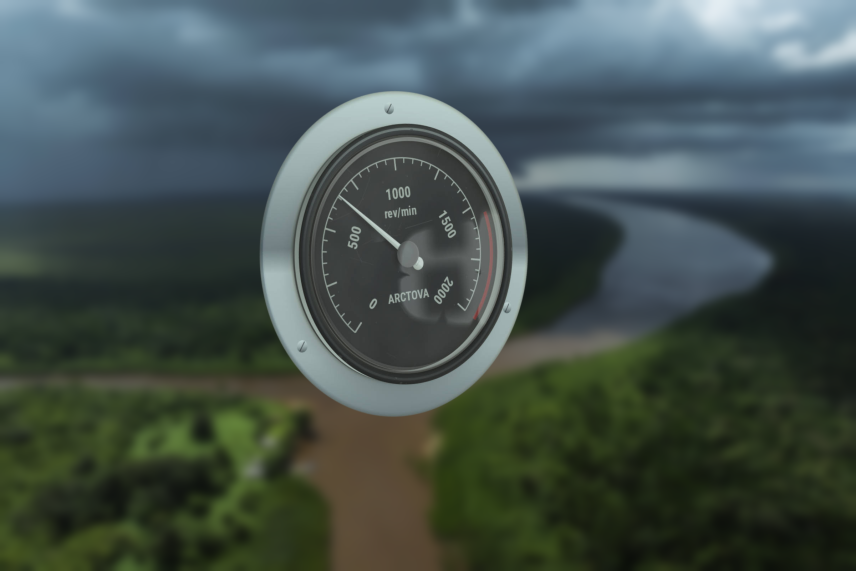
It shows **650** rpm
